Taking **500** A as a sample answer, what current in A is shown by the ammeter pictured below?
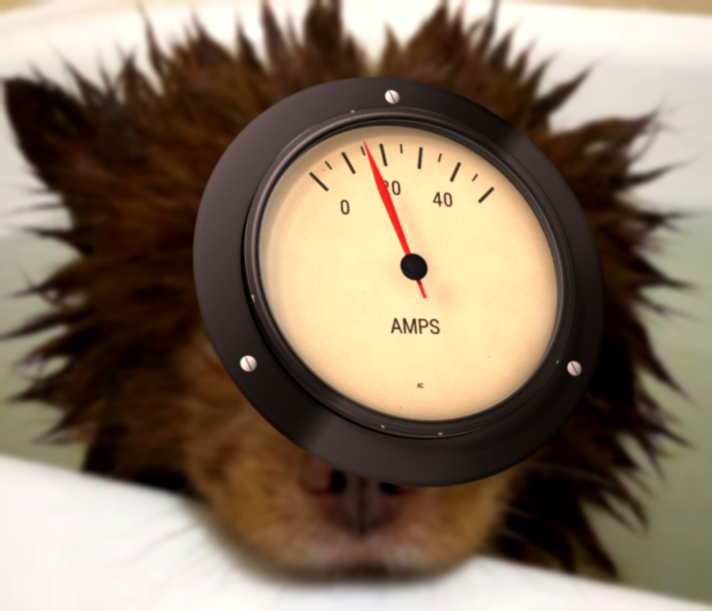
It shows **15** A
